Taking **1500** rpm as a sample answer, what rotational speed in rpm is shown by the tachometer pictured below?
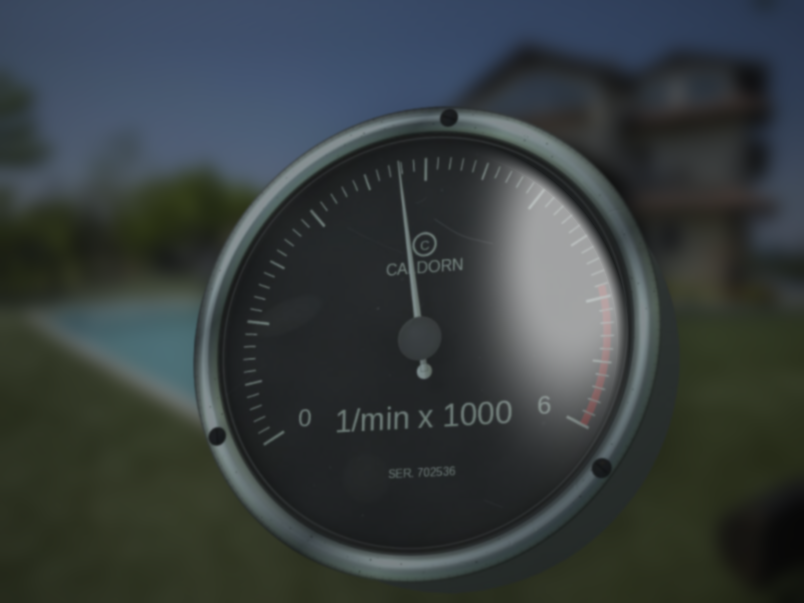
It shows **2800** rpm
